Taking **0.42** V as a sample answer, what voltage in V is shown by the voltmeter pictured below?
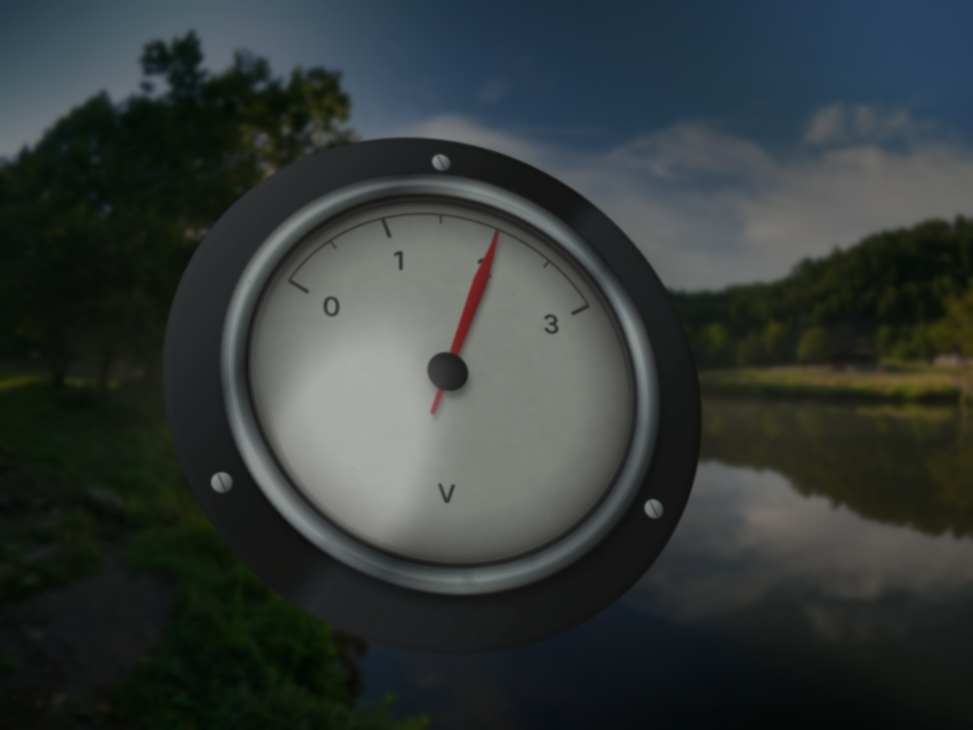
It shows **2** V
